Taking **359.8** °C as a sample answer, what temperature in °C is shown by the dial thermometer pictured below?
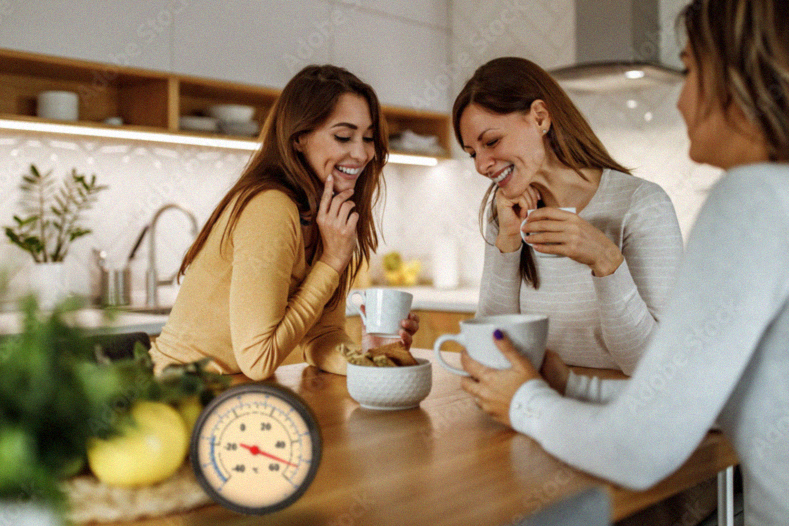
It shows **52** °C
